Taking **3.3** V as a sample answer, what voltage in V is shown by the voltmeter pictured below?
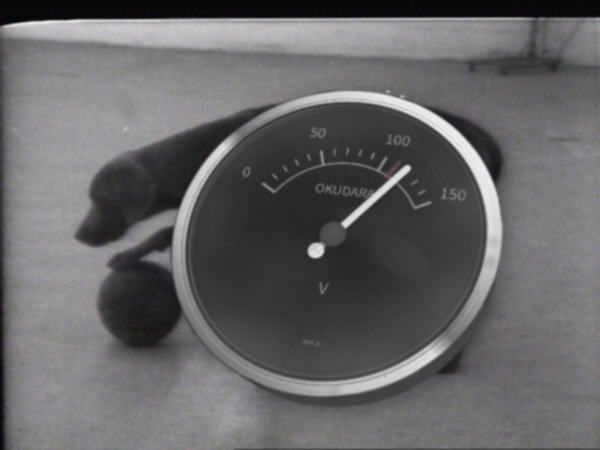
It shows **120** V
